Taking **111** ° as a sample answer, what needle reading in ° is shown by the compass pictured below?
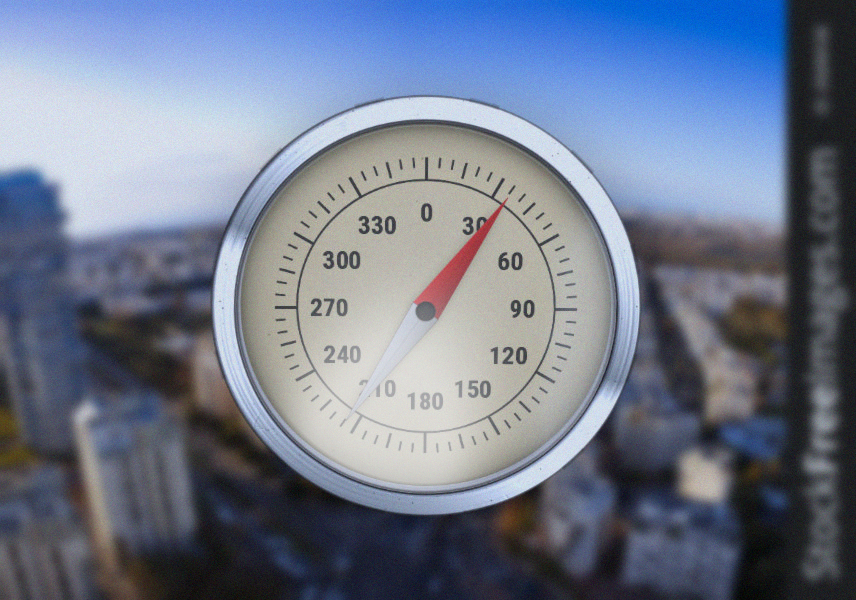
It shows **35** °
